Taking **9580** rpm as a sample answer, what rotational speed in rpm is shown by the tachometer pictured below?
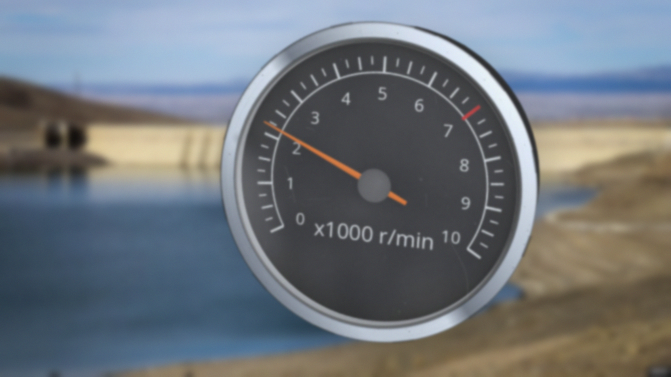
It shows **2250** rpm
